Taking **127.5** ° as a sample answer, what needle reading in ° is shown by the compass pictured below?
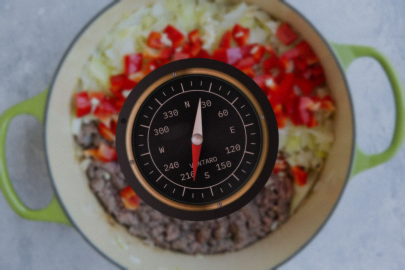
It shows **200** °
